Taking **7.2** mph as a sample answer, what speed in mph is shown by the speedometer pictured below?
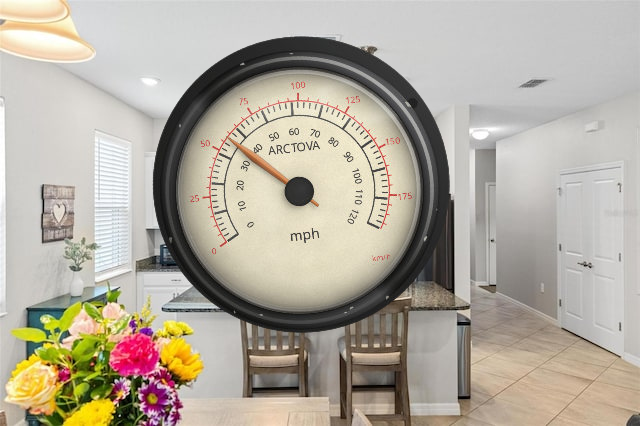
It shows **36** mph
